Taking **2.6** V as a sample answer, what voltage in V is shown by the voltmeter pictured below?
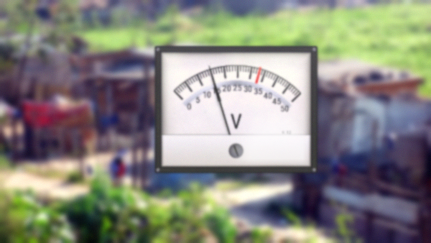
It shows **15** V
